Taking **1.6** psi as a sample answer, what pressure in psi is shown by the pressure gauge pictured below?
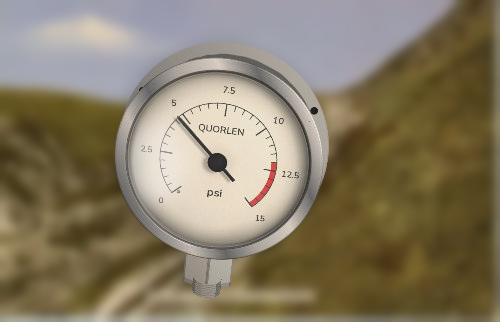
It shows **4.75** psi
